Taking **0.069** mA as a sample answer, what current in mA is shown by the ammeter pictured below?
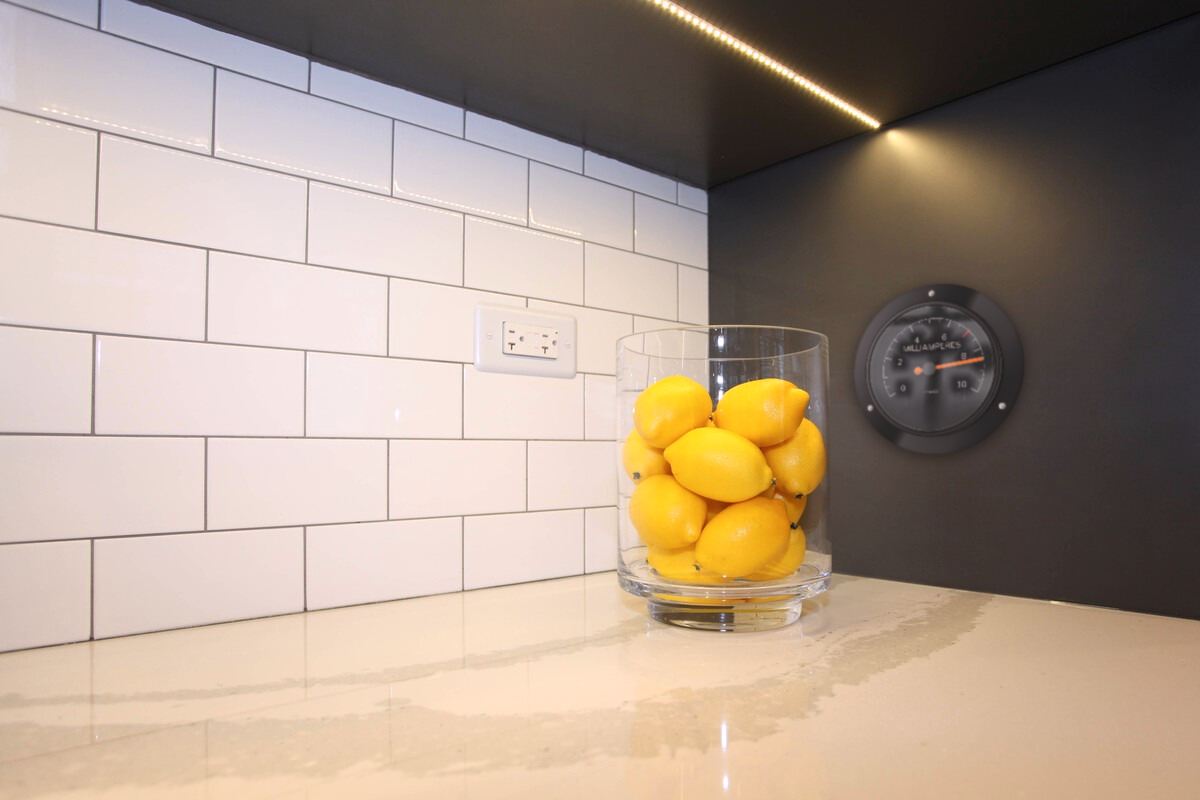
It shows **8.5** mA
